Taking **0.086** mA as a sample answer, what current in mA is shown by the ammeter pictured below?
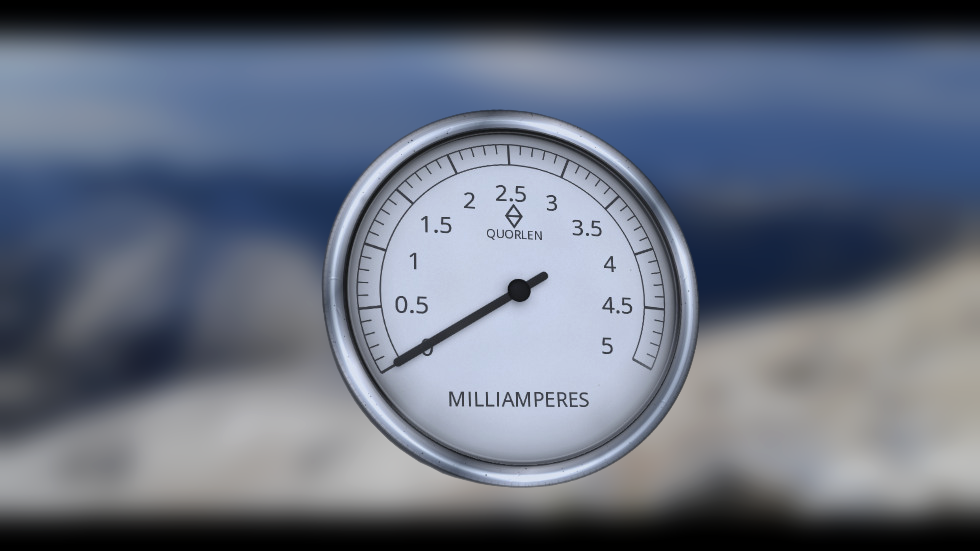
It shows **0** mA
